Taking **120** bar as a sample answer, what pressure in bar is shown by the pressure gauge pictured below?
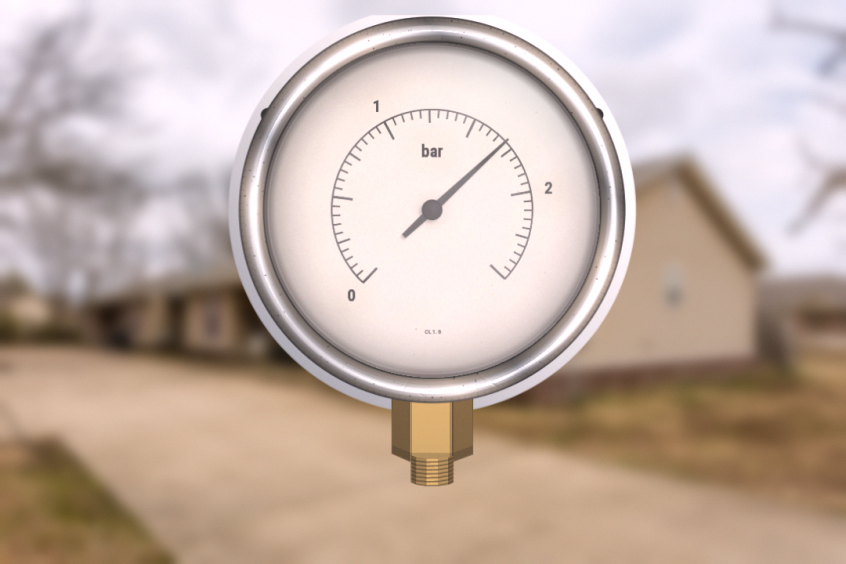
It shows **1.7** bar
